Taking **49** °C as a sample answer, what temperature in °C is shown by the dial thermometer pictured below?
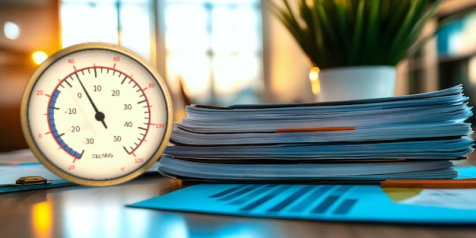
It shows **4** °C
